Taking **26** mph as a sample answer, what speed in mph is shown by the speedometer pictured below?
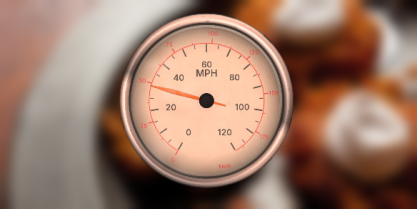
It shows **30** mph
